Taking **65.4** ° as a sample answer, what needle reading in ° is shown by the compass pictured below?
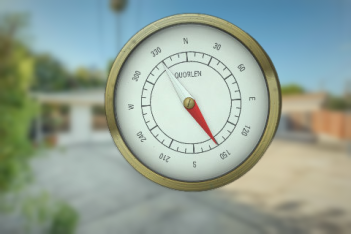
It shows **150** °
